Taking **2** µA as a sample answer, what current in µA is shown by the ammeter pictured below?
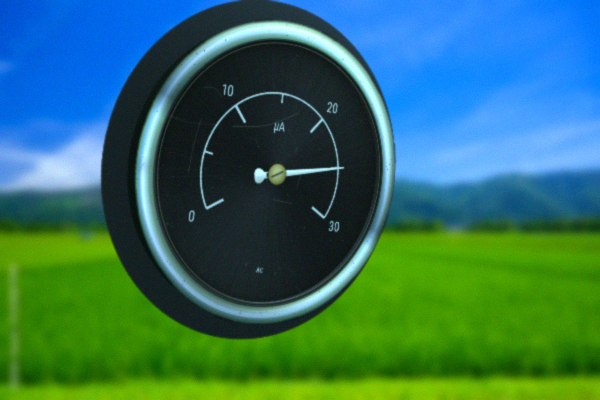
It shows **25** µA
